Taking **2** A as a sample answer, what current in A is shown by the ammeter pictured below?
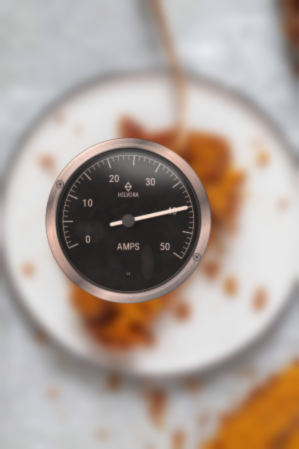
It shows **40** A
